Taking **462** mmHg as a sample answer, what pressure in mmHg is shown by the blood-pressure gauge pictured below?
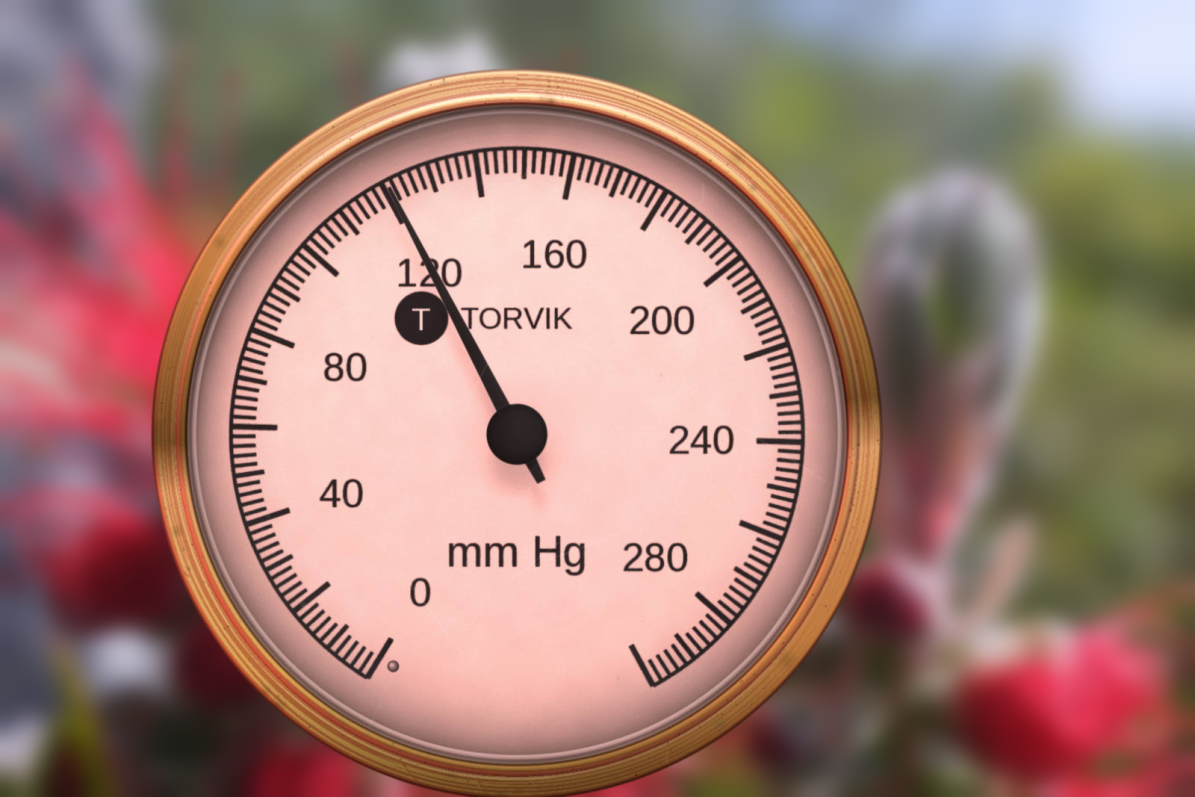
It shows **121** mmHg
